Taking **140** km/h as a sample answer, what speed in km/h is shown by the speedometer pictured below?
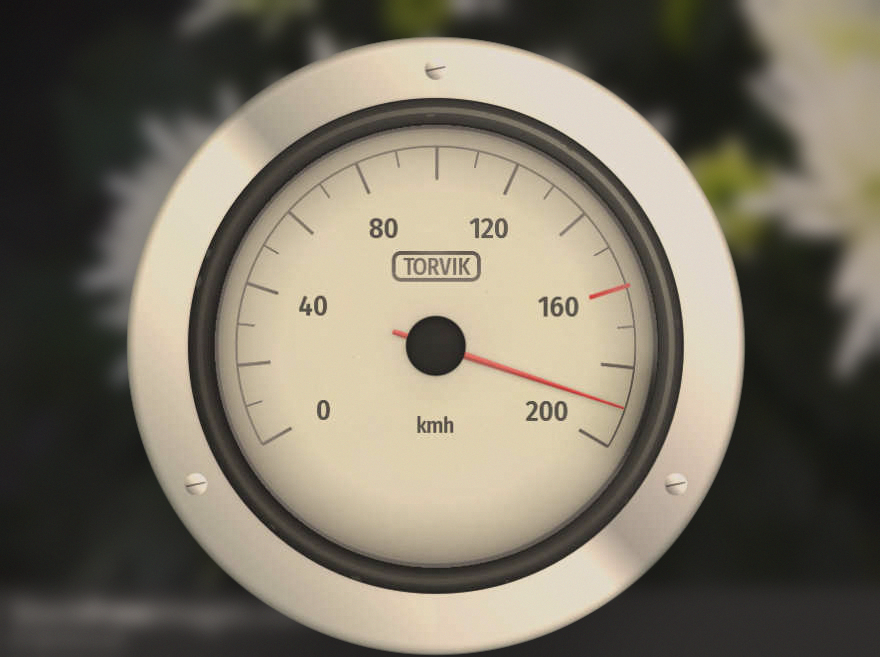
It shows **190** km/h
